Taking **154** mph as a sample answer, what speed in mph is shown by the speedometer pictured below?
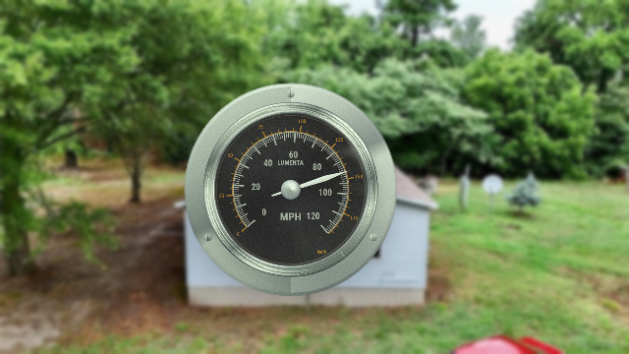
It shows **90** mph
